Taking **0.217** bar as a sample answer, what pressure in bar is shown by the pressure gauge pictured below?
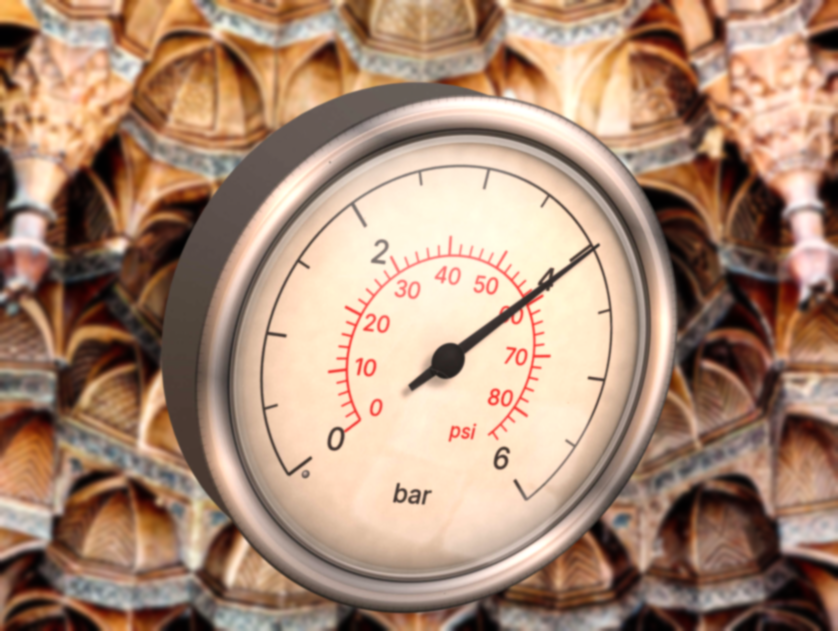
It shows **4** bar
